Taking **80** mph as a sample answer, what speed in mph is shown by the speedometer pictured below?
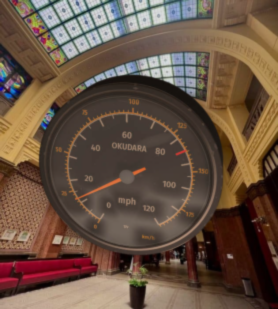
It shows **12.5** mph
